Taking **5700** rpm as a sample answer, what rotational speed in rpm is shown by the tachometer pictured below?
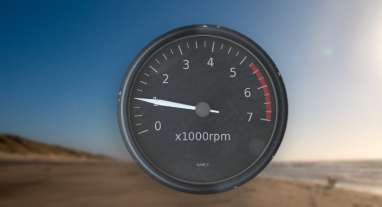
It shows **1000** rpm
